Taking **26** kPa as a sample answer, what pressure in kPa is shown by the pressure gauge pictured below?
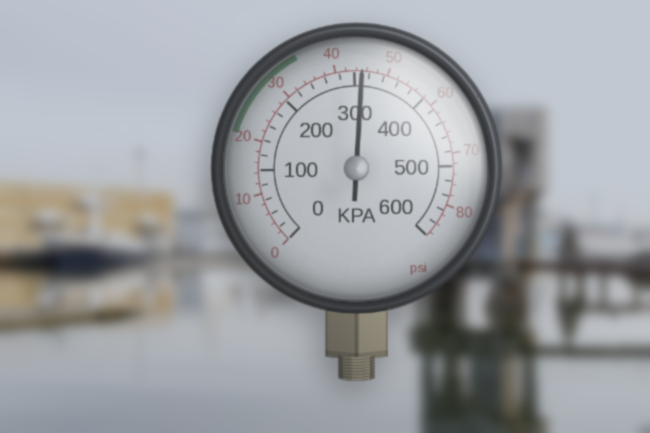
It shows **310** kPa
